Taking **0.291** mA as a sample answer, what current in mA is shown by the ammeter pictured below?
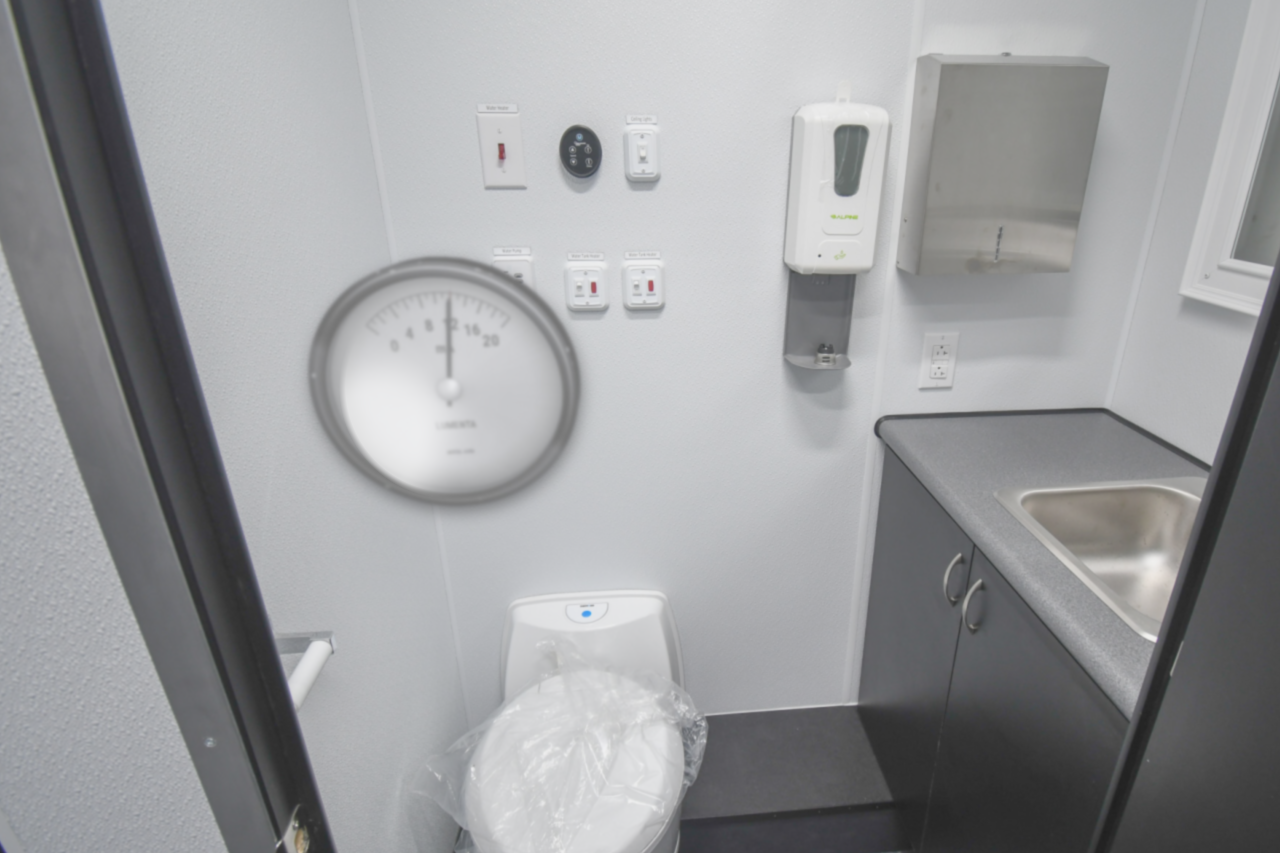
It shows **12** mA
